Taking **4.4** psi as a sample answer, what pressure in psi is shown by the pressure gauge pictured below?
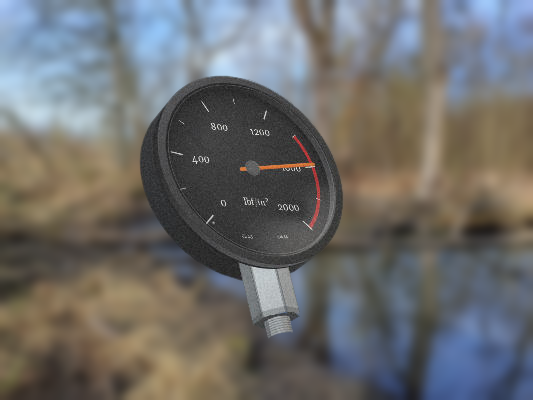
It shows **1600** psi
